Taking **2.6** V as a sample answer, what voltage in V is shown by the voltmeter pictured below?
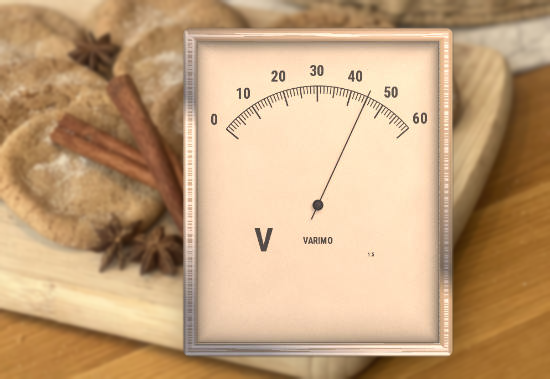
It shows **45** V
